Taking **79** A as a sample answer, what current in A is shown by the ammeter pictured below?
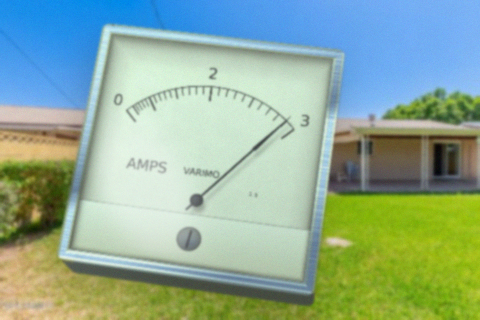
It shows **2.9** A
